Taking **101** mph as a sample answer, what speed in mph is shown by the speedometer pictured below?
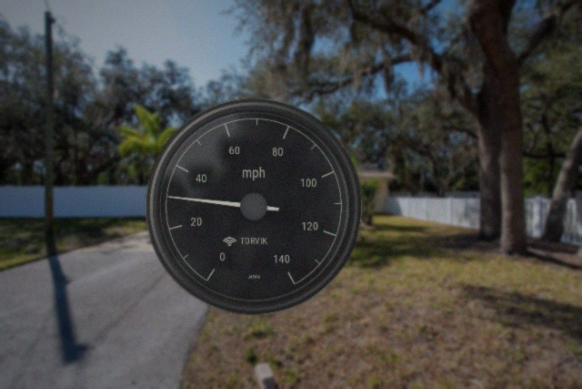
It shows **30** mph
